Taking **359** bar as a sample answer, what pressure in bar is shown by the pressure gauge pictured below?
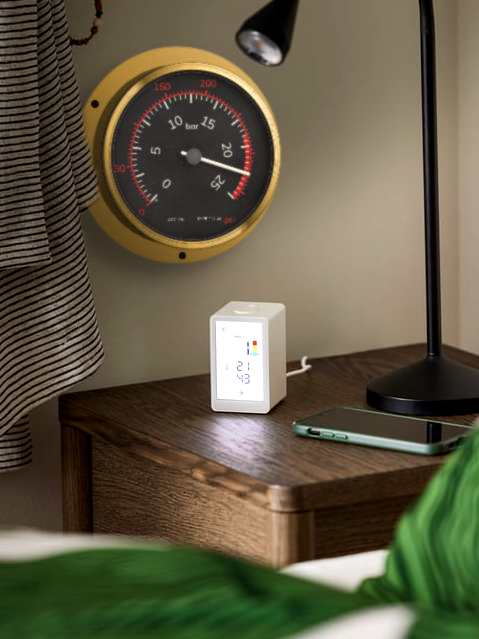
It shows **22.5** bar
